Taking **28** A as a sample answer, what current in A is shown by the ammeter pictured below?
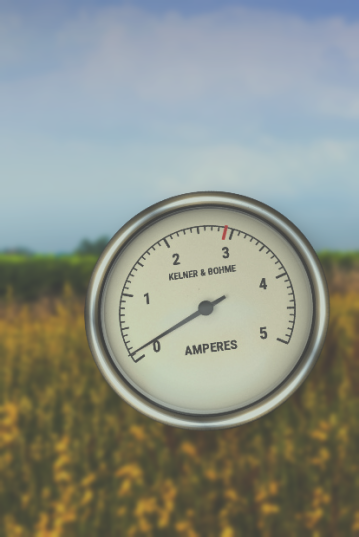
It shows **0.1** A
